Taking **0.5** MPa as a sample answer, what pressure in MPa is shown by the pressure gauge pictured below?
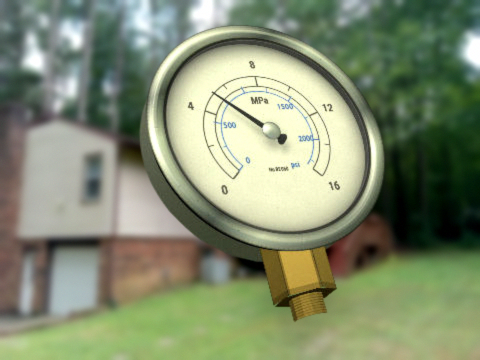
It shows **5** MPa
